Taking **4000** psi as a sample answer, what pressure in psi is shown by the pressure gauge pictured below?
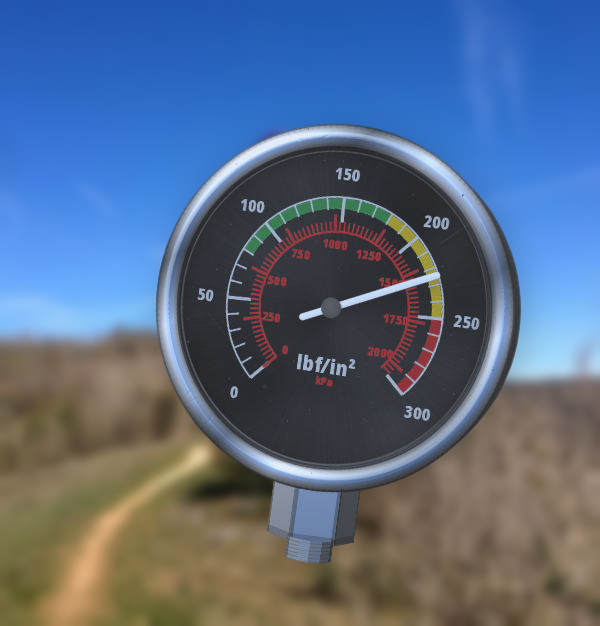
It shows **225** psi
